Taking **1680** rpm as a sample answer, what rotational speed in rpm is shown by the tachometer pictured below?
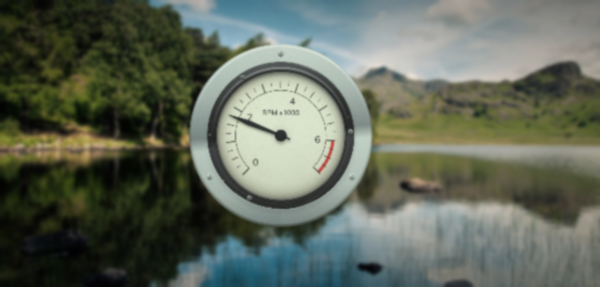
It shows **1750** rpm
